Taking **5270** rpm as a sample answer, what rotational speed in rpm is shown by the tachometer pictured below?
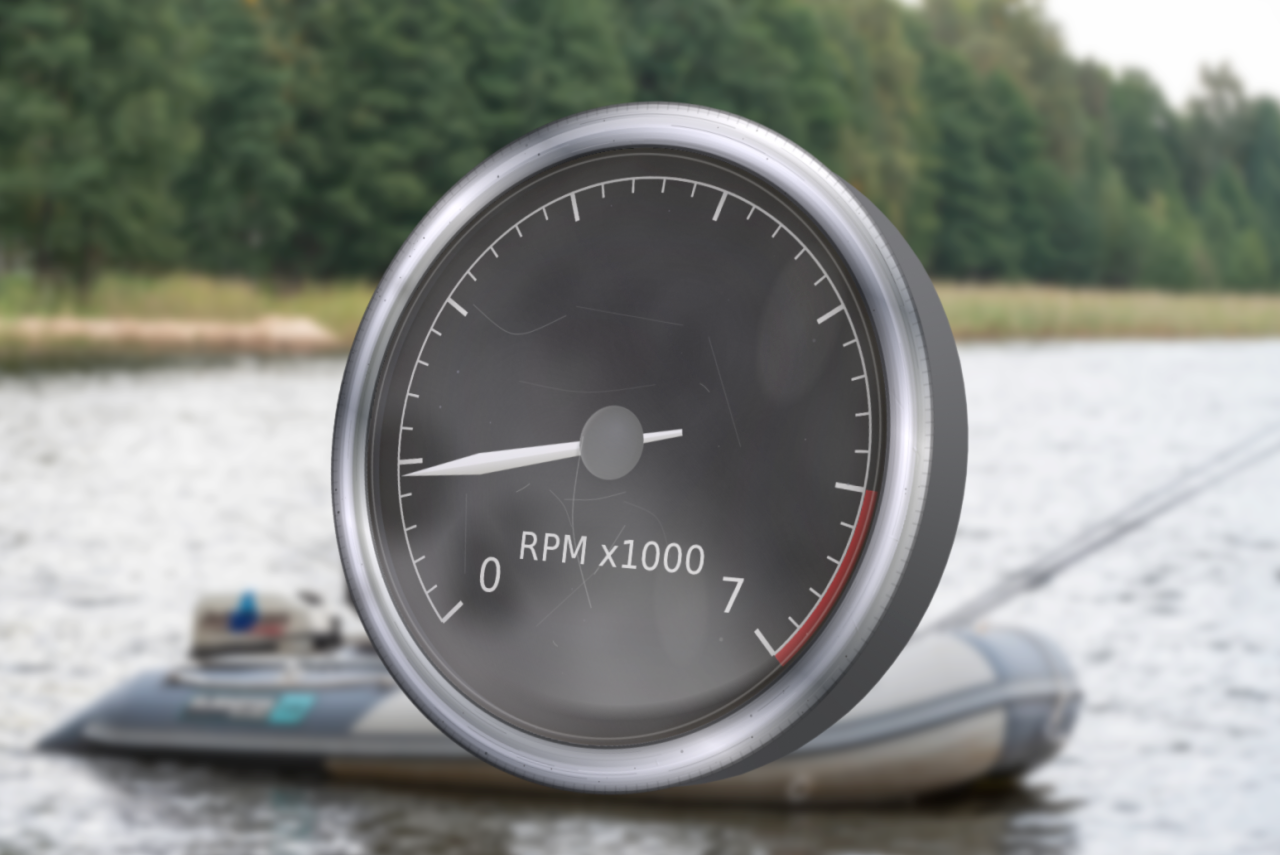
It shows **900** rpm
